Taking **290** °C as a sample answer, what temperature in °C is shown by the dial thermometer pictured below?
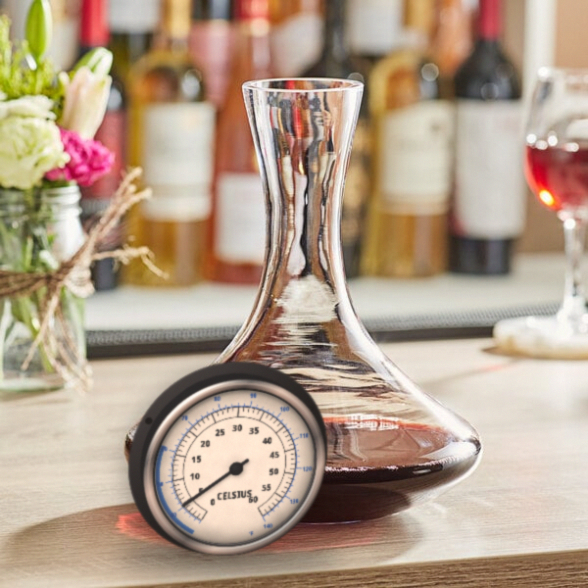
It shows **5** °C
